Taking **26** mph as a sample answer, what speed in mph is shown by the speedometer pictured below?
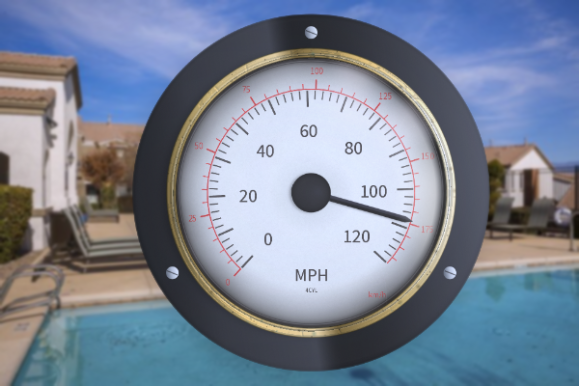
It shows **108** mph
